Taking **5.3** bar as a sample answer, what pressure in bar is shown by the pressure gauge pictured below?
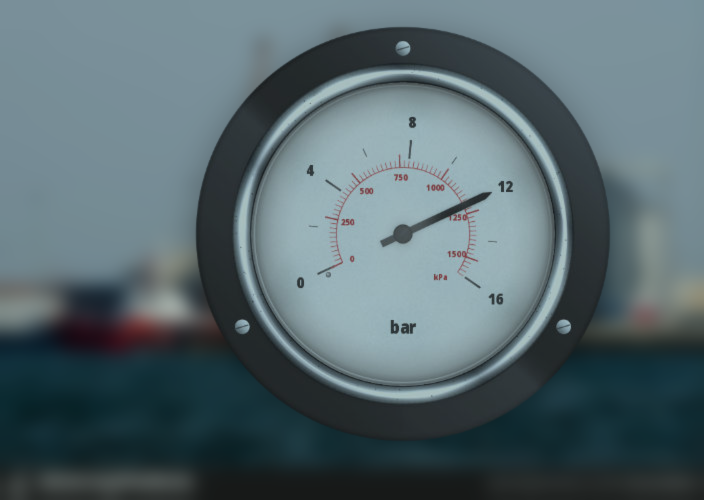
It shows **12** bar
